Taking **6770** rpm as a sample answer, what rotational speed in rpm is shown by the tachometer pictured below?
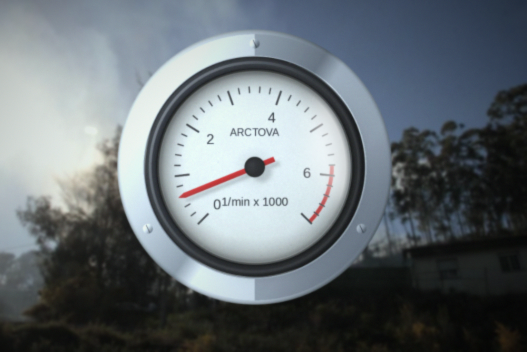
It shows **600** rpm
